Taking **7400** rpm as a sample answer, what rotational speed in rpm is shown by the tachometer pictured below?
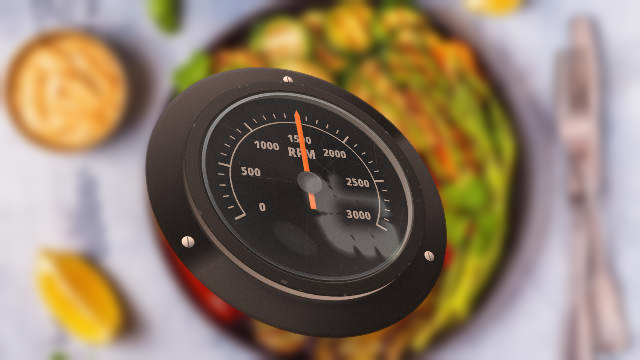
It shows **1500** rpm
